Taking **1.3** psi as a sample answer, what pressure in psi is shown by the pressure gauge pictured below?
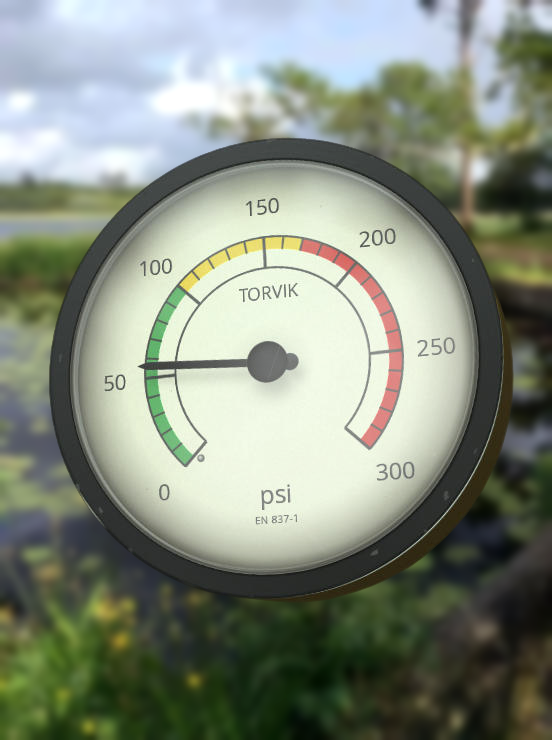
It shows **55** psi
